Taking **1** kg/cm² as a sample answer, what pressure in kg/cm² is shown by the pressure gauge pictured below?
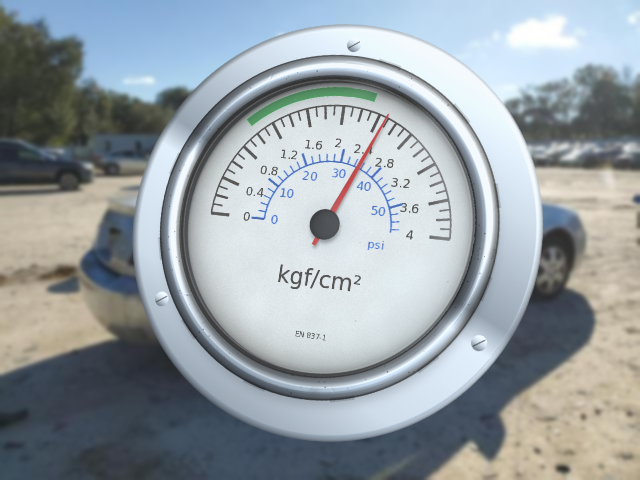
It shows **2.5** kg/cm²
